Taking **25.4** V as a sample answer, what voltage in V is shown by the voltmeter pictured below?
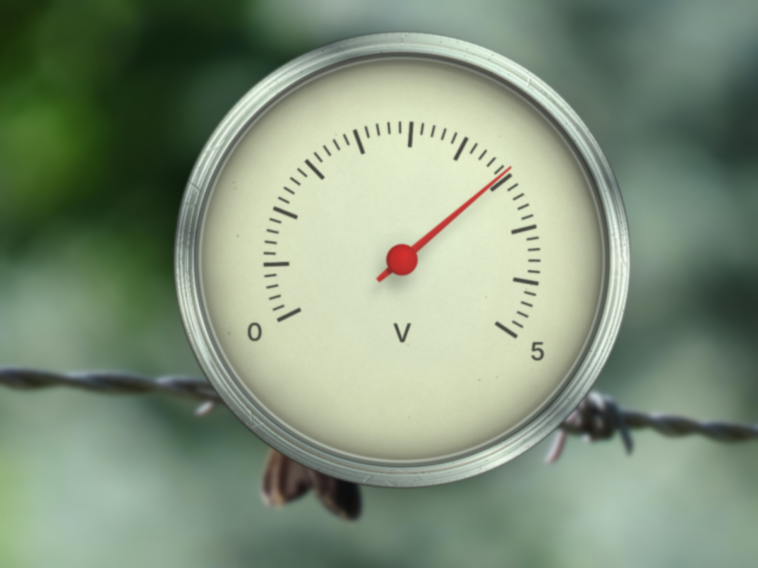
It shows **3.45** V
